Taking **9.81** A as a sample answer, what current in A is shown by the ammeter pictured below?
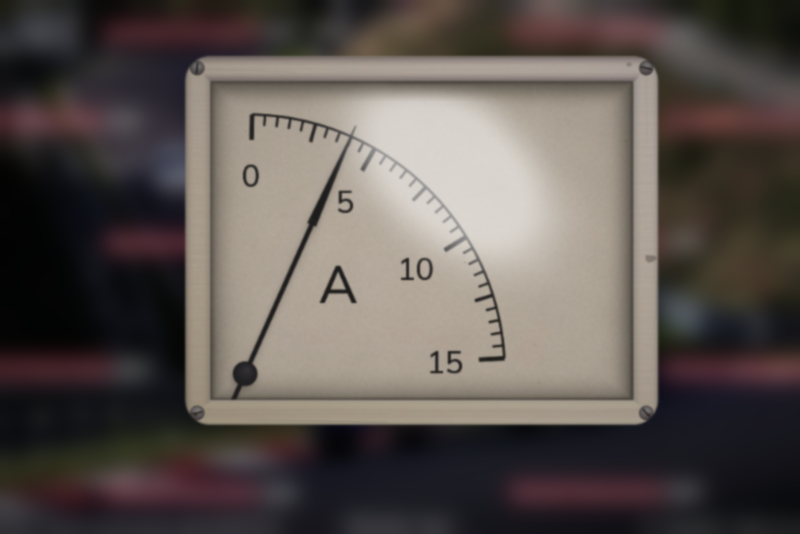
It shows **4** A
